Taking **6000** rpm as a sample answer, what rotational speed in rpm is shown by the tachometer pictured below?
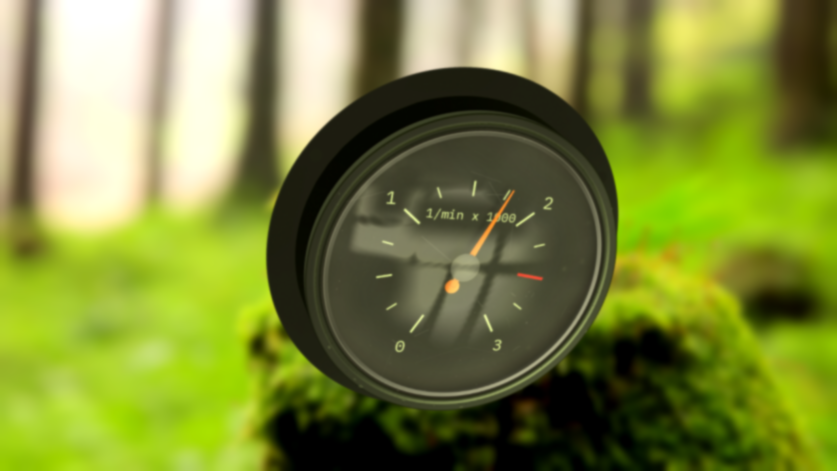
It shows **1750** rpm
